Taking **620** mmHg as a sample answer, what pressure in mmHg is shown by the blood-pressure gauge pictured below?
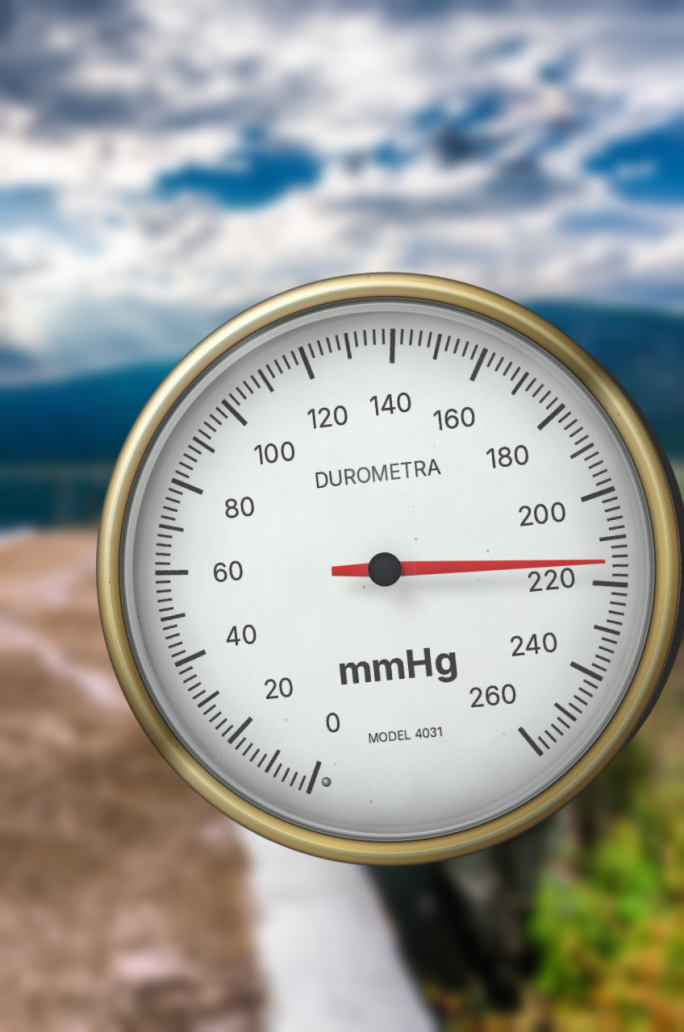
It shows **215** mmHg
